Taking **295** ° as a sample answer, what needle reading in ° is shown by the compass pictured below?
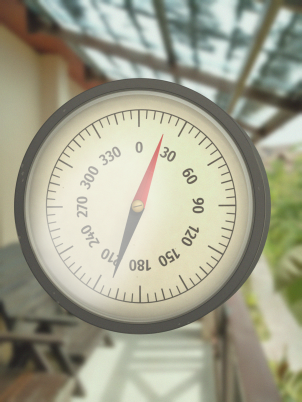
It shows **20** °
